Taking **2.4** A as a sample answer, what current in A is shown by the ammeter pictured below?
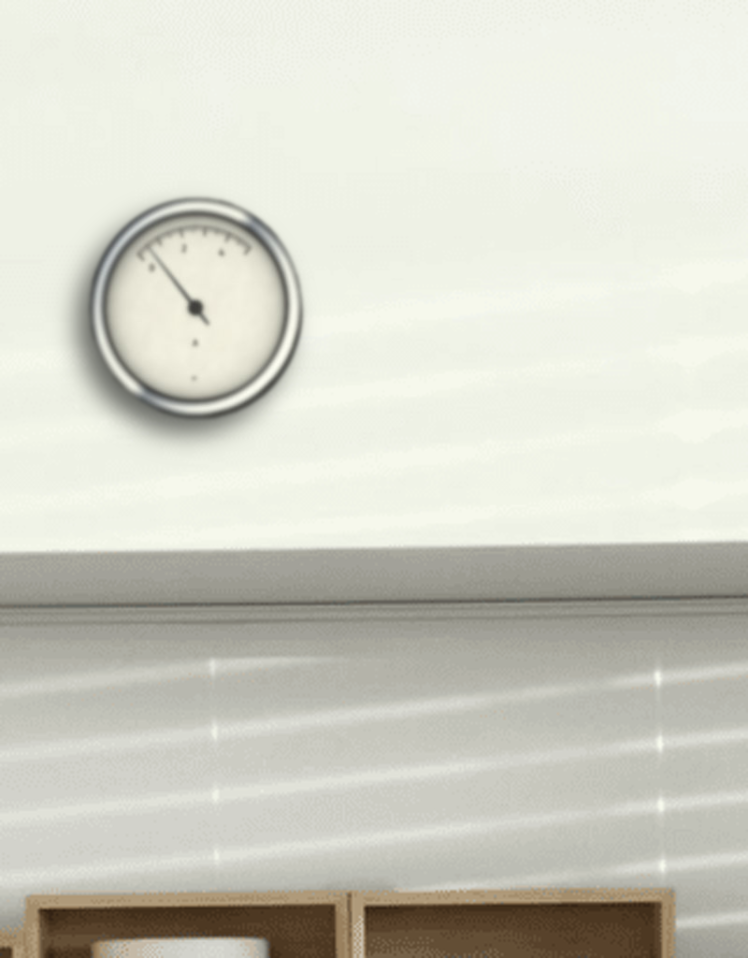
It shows **0.5** A
